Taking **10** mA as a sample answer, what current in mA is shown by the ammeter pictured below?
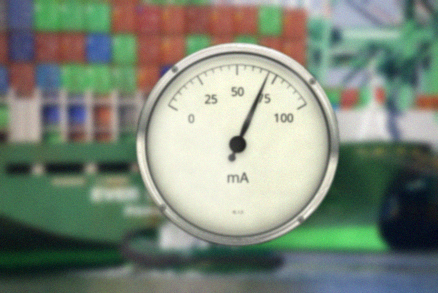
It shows **70** mA
